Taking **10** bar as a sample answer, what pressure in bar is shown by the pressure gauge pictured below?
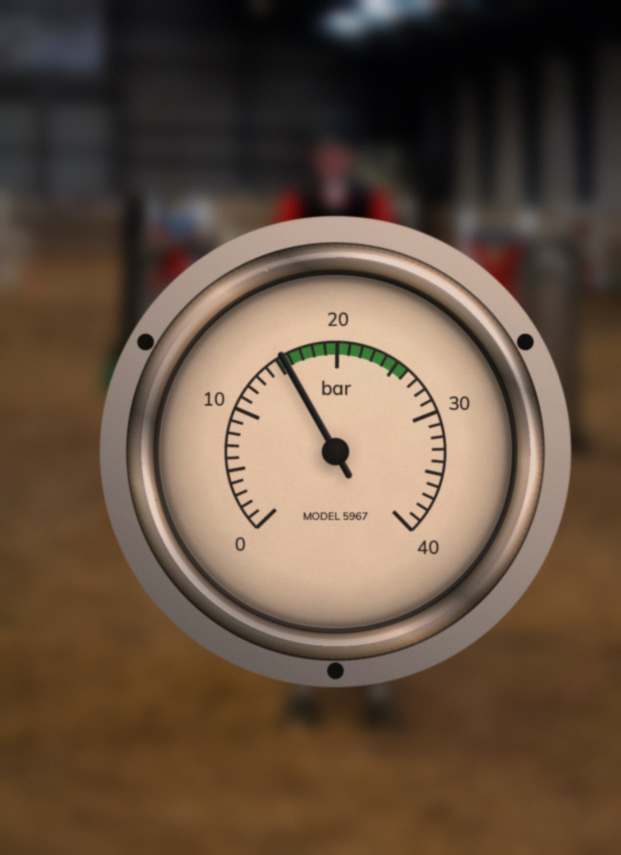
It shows **15.5** bar
